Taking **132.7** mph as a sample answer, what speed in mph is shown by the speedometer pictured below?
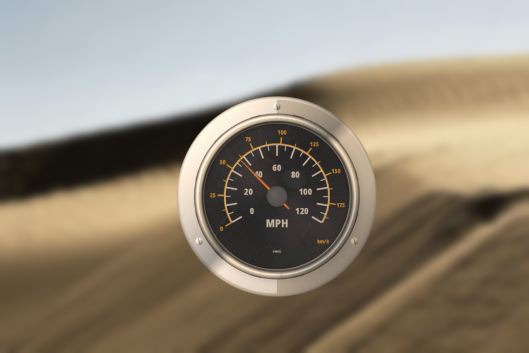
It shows **37.5** mph
